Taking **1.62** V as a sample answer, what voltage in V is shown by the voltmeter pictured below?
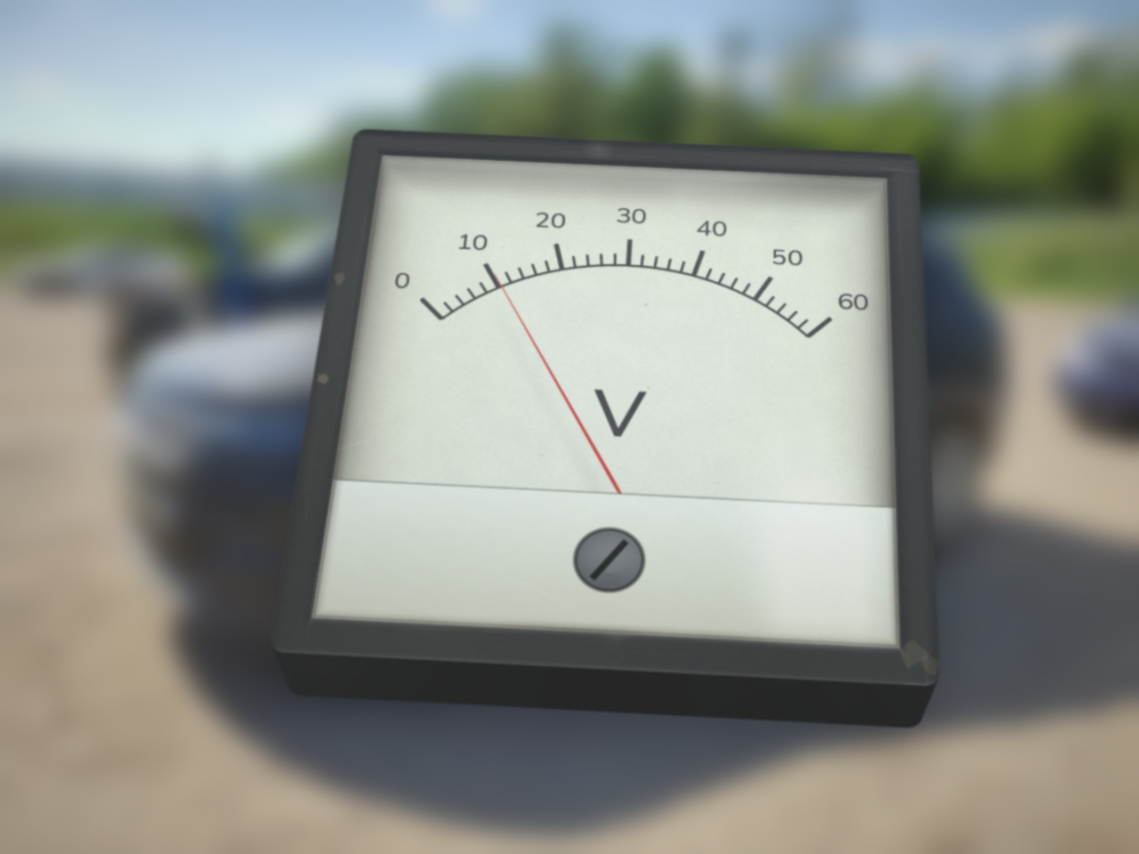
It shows **10** V
